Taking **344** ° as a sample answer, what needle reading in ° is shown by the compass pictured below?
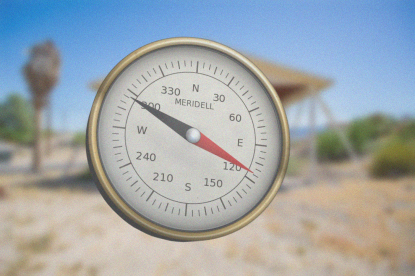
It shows **115** °
